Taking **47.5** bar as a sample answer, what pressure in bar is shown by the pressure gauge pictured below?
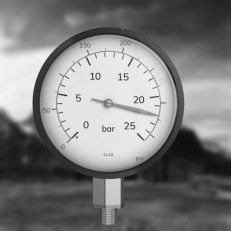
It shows **22** bar
